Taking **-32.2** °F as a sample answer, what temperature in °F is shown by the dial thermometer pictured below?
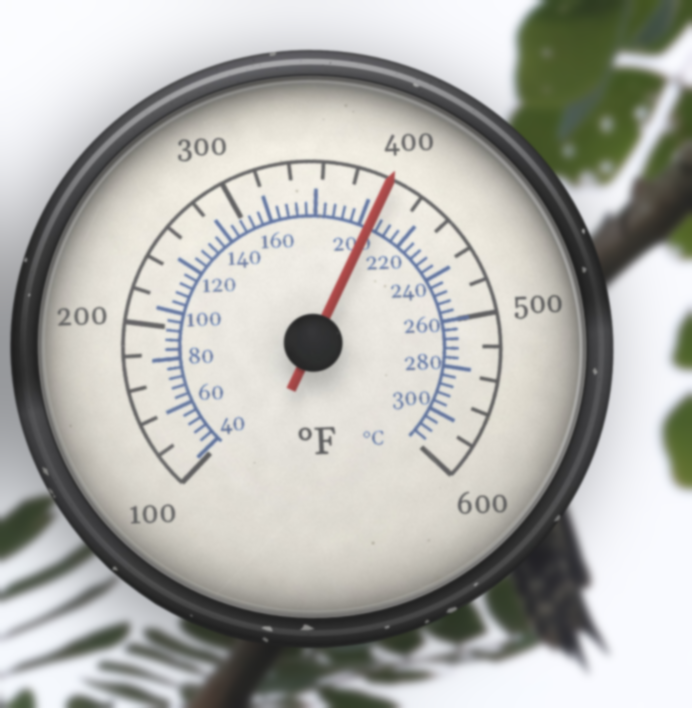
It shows **400** °F
